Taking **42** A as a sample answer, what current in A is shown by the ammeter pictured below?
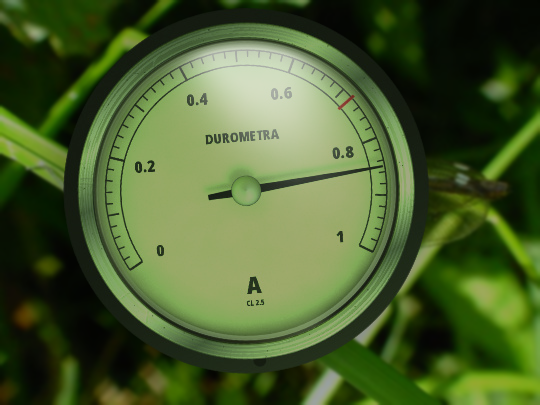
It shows **0.85** A
